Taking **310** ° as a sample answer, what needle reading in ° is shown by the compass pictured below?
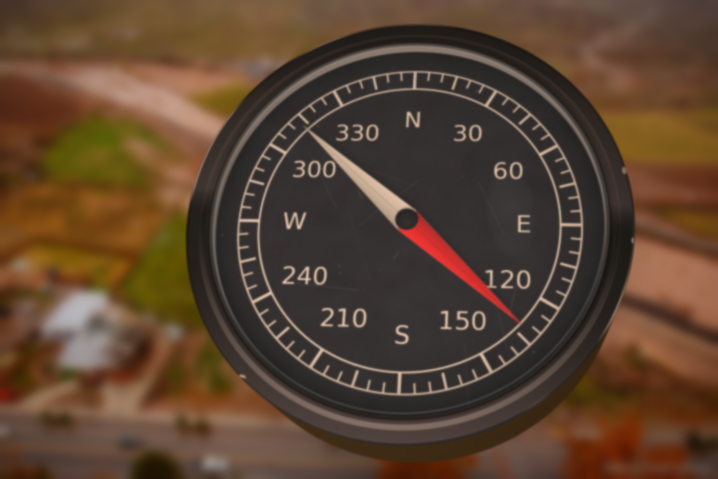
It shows **132.5** °
